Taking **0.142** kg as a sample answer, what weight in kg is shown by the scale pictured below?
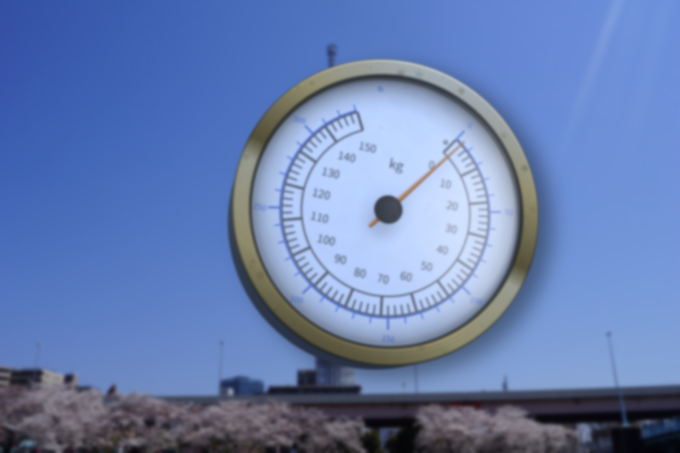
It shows **2** kg
